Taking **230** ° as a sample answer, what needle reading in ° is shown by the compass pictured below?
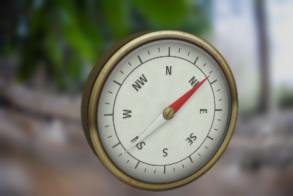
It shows **50** °
